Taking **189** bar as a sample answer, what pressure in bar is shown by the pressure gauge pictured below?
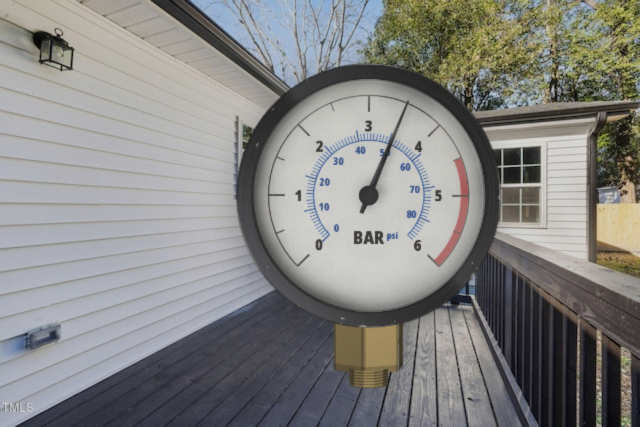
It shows **3.5** bar
